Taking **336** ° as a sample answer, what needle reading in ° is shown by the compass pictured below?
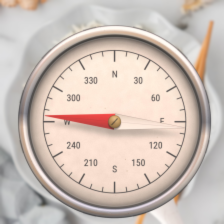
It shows **275** °
